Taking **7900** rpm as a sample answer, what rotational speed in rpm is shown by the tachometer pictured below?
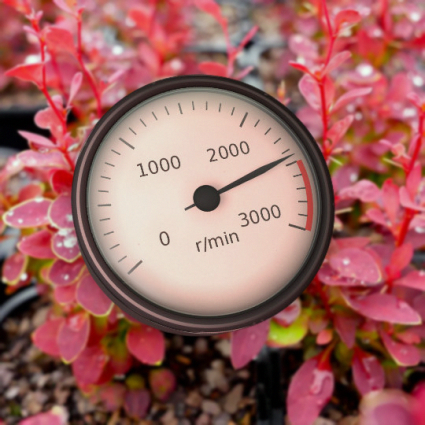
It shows **2450** rpm
